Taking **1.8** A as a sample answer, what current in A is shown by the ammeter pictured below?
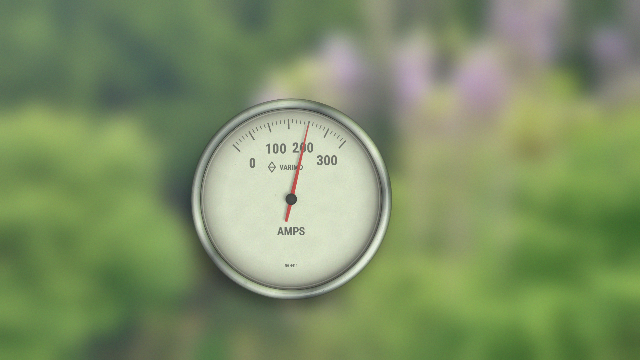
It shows **200** A
